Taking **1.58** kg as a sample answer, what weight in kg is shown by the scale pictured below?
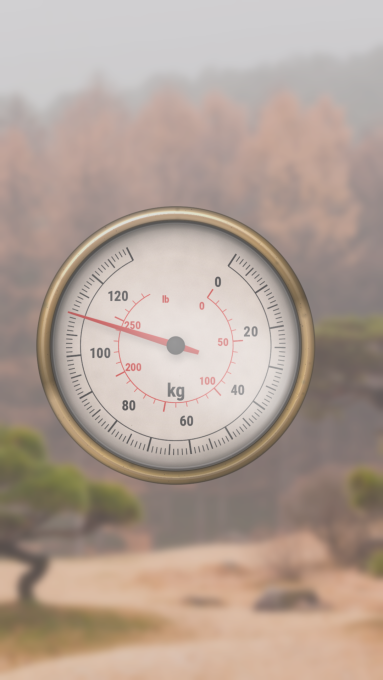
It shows **110** kg
